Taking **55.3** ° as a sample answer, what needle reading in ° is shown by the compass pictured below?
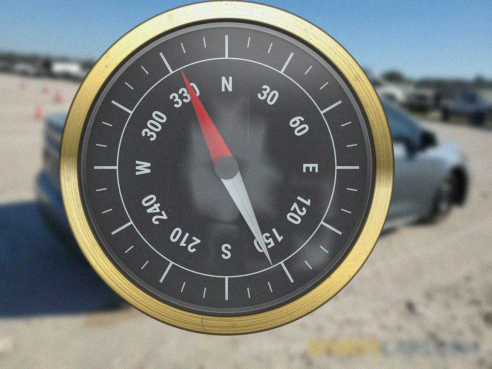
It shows **335** °
